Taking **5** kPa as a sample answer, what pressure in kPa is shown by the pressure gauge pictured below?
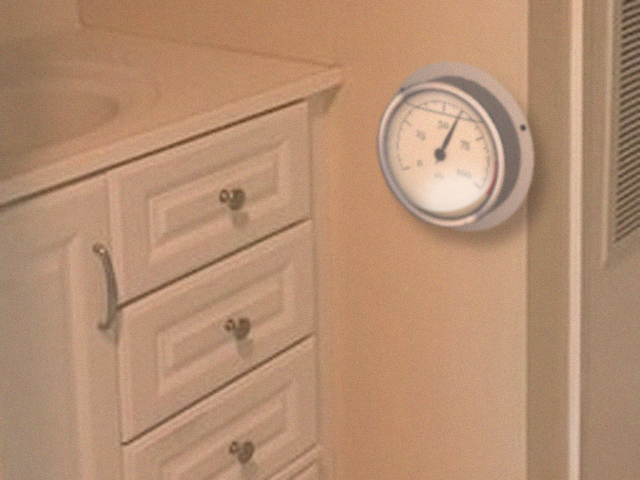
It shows **60** kPa
